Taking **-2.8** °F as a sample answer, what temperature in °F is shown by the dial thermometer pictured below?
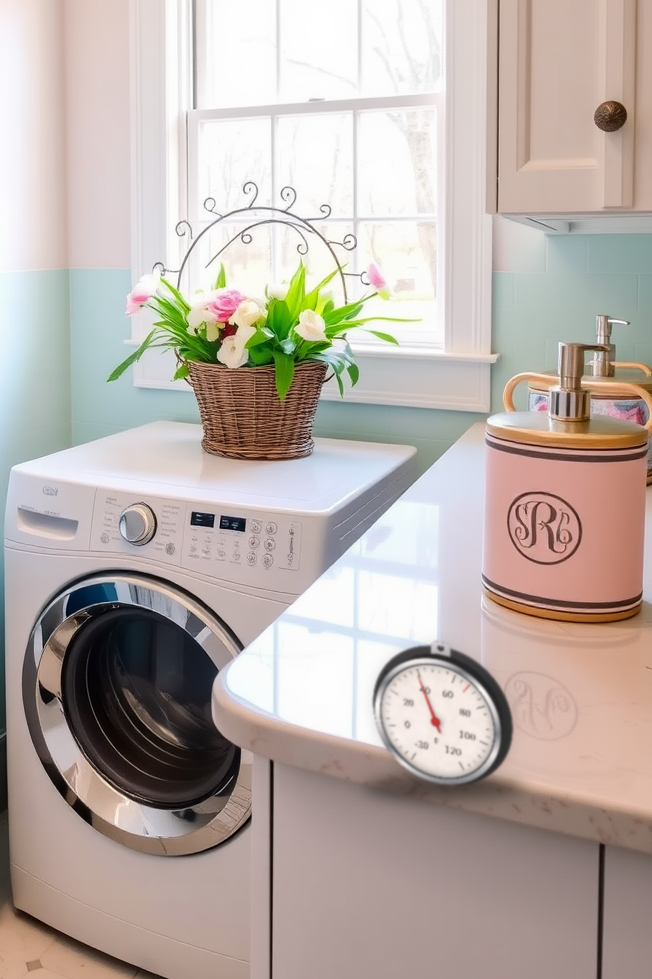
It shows **40** °F
